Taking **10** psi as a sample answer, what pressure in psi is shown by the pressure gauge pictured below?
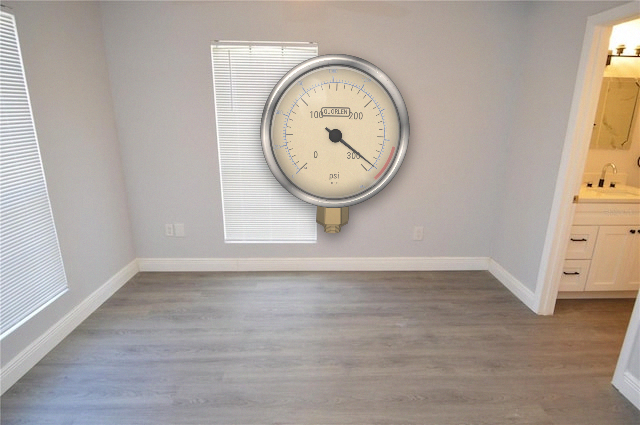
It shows **290** psi
